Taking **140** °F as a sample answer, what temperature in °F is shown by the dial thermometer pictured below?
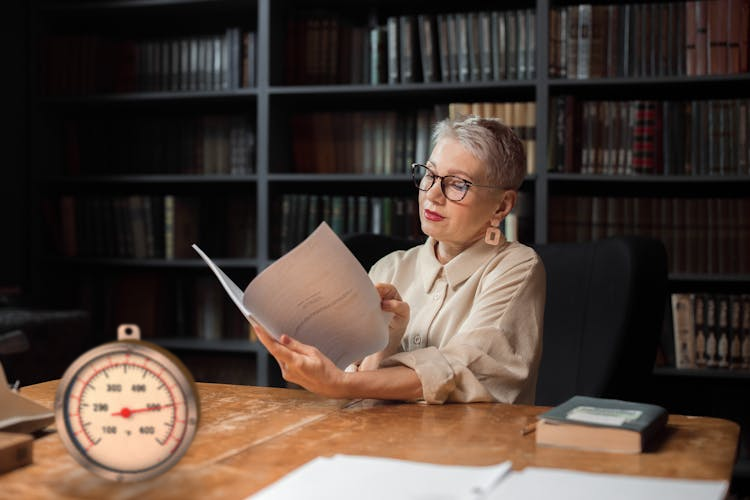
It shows **500** °F
